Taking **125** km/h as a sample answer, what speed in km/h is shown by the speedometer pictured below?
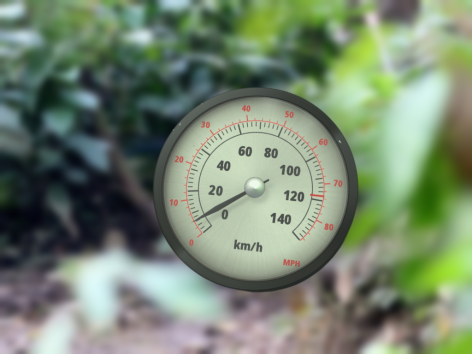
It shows **6** km/h
